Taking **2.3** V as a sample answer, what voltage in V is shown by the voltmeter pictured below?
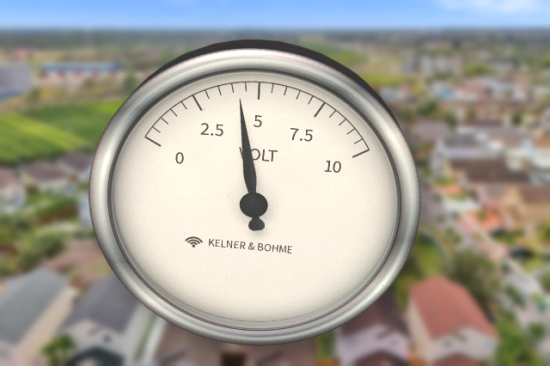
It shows **4.25** V
